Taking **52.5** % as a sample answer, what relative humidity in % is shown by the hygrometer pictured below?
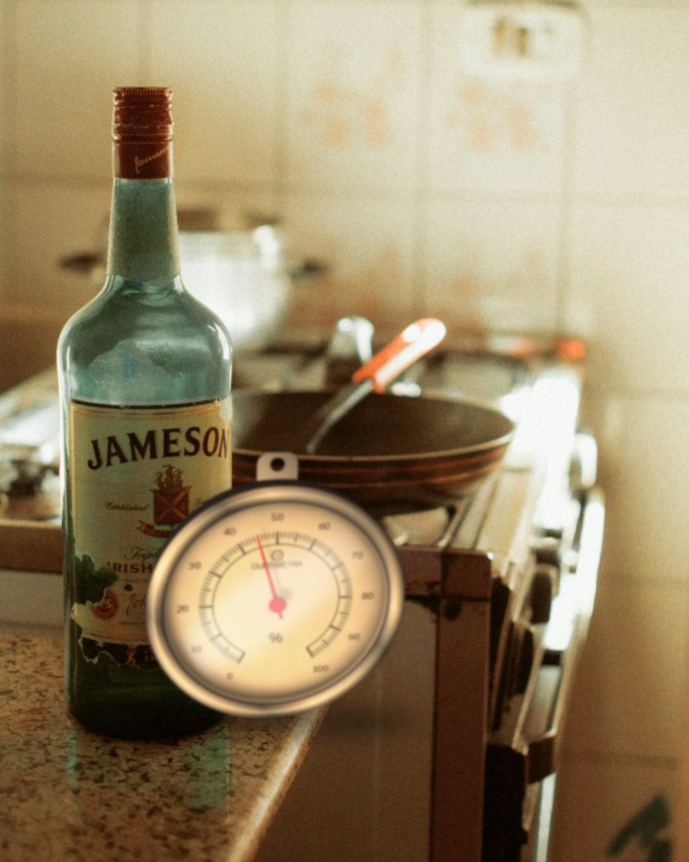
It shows **45** %
